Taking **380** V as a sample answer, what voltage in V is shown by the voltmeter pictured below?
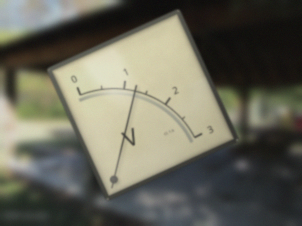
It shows **1.25** V
